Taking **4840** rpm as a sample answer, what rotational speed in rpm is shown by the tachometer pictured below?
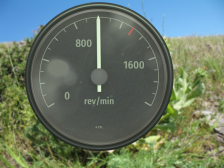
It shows **1000** rpm
